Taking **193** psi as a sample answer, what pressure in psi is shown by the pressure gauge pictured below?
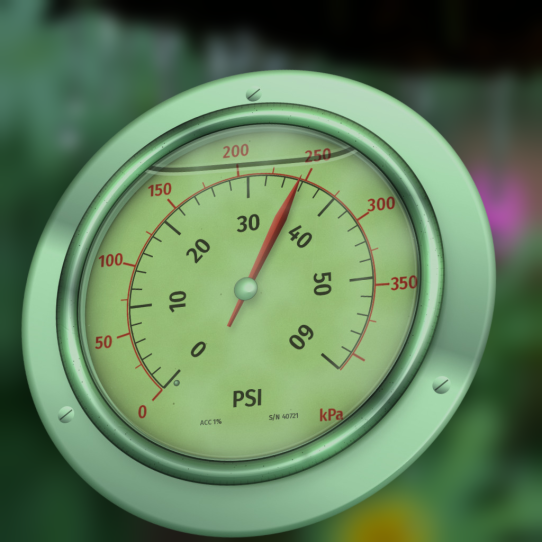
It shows **36** psi
